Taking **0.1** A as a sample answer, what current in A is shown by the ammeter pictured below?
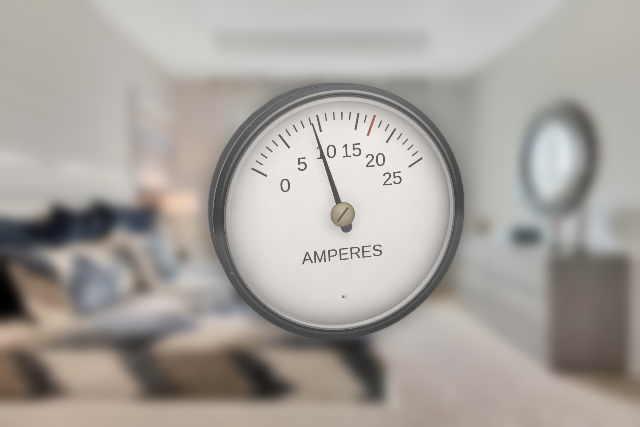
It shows **9** A
